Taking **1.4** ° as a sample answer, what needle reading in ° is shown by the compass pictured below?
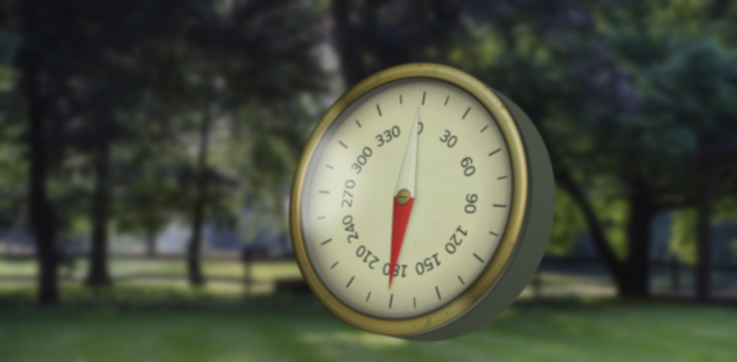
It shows **180** °
